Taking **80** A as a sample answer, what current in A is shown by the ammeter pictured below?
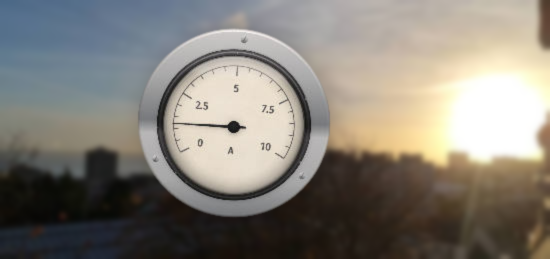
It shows **1.25** A
